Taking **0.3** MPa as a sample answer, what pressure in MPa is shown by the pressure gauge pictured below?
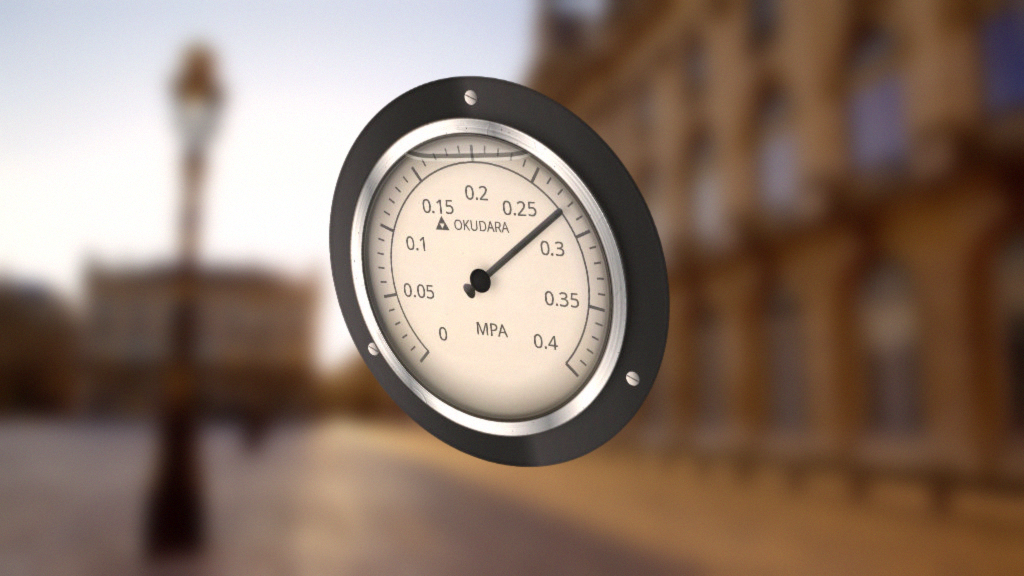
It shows **0.28** MPa
